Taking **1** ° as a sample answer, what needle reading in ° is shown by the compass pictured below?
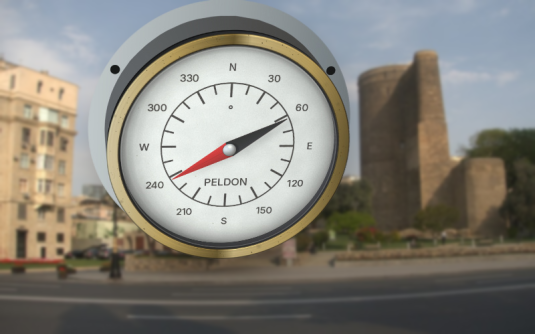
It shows **240** °
